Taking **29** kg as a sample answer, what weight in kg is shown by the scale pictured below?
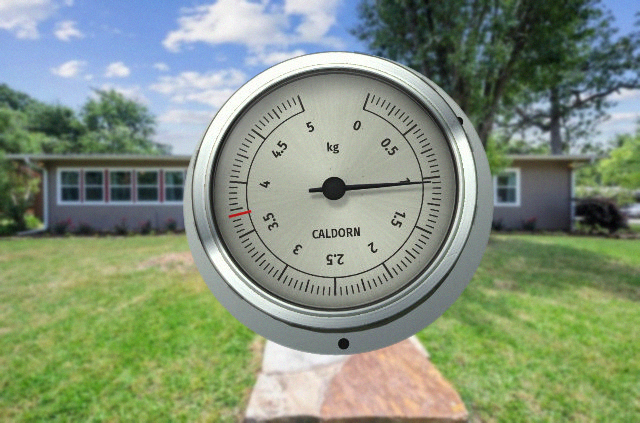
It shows **1.05** kg
